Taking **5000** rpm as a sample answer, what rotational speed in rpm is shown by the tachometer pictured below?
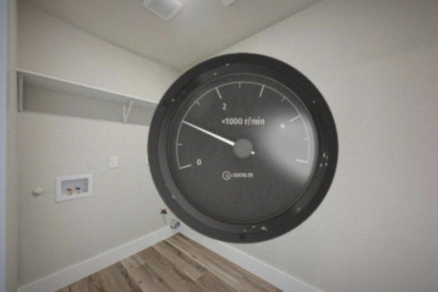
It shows **1000** rpm
